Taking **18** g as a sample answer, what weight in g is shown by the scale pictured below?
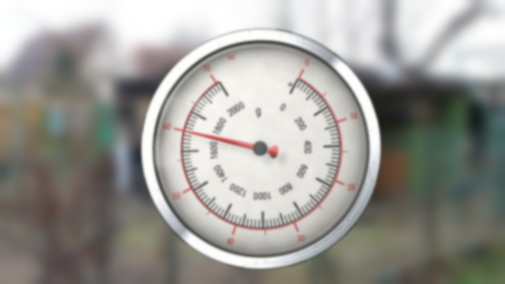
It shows **1700** g
